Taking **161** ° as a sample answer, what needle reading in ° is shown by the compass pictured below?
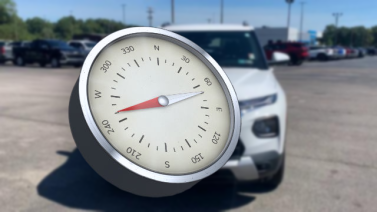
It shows **250** °
